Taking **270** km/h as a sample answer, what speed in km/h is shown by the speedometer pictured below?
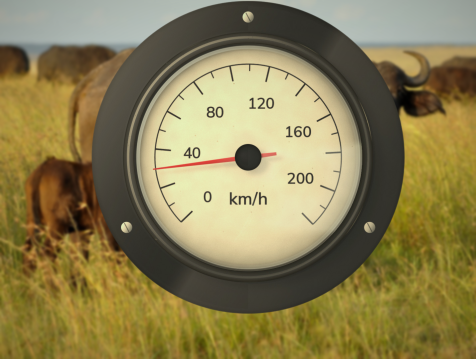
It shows **30** km/h
